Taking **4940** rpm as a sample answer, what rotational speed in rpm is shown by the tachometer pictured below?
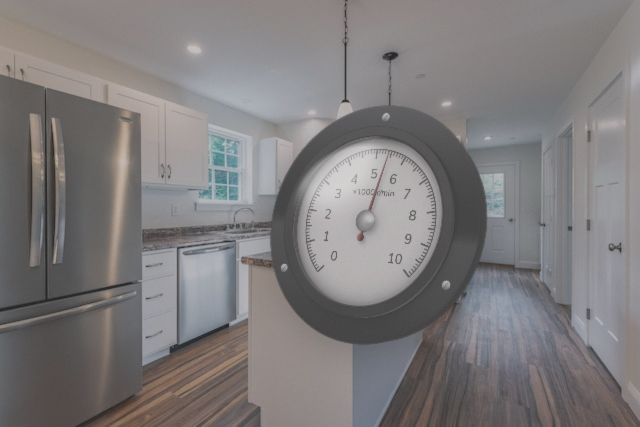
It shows **5500** rpm
